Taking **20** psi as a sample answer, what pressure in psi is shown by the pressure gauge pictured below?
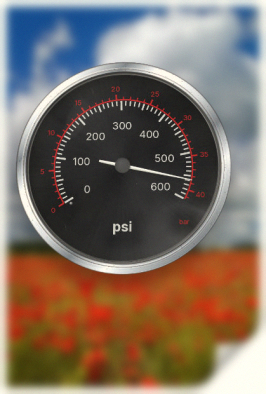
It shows **560** psi
